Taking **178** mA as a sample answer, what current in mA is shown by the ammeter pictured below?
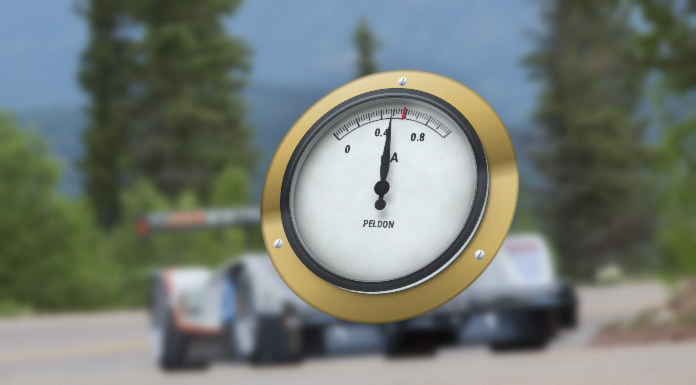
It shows **0.5** mA
